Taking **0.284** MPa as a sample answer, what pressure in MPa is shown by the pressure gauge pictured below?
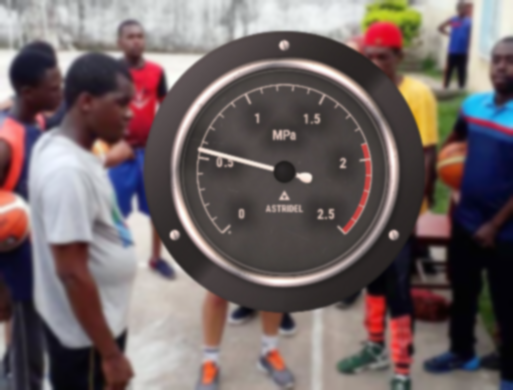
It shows **0.55** MPa
